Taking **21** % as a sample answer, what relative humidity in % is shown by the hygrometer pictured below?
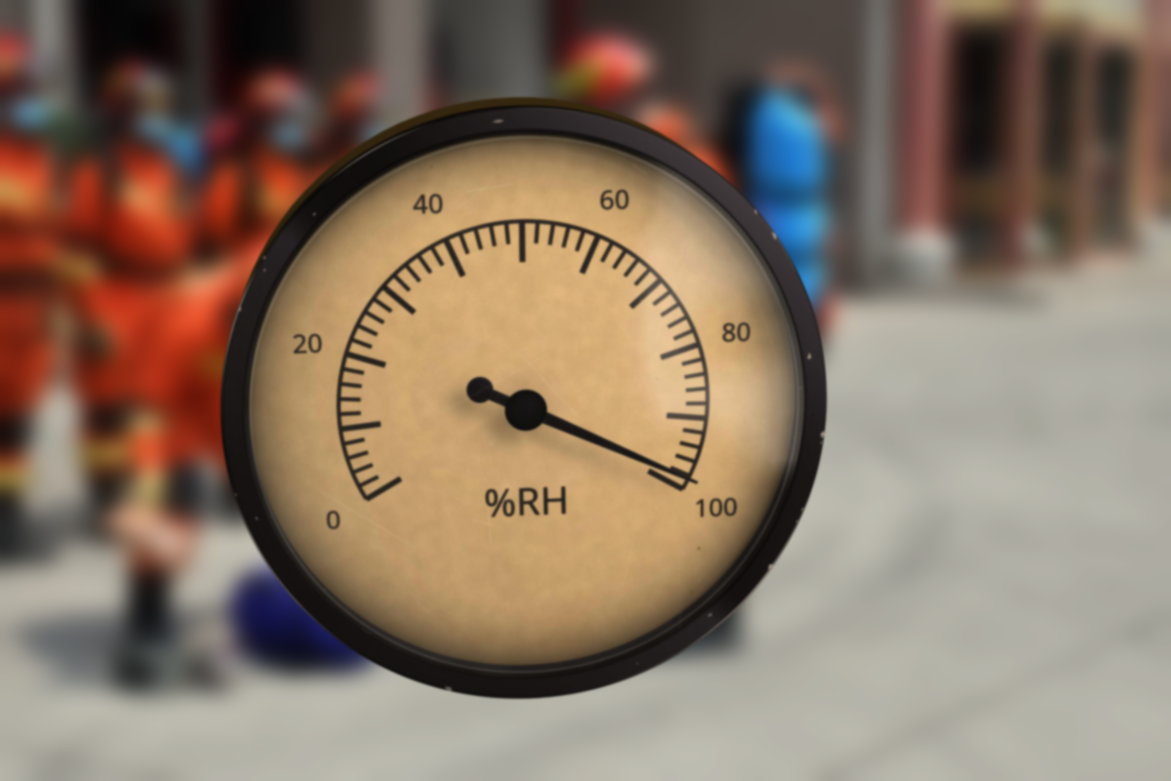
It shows **98** %
